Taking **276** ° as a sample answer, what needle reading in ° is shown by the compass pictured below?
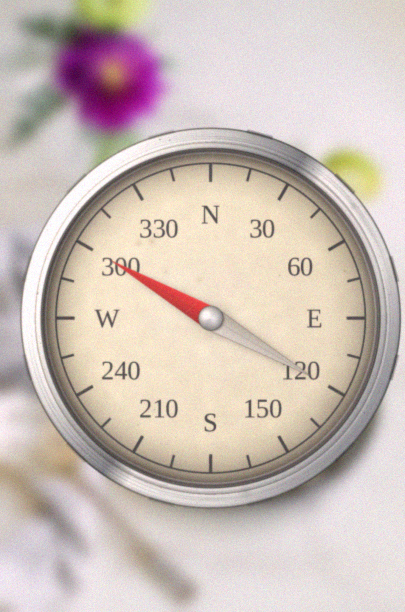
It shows **300** °
